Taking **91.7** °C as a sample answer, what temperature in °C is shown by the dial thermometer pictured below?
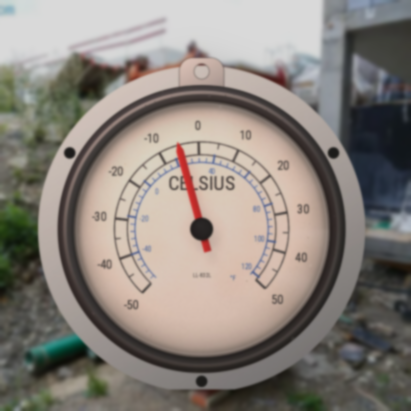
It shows **-5** °C
